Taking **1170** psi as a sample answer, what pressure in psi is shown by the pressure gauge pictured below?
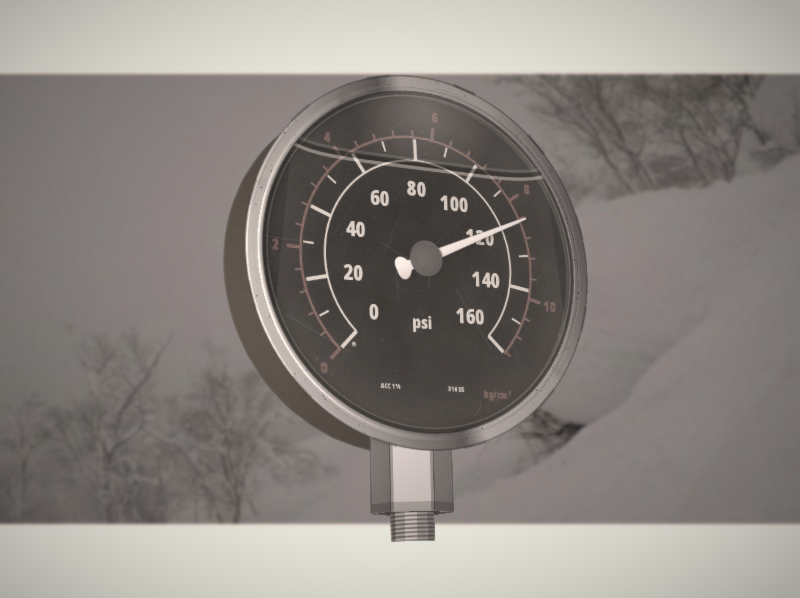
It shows **120** psi
